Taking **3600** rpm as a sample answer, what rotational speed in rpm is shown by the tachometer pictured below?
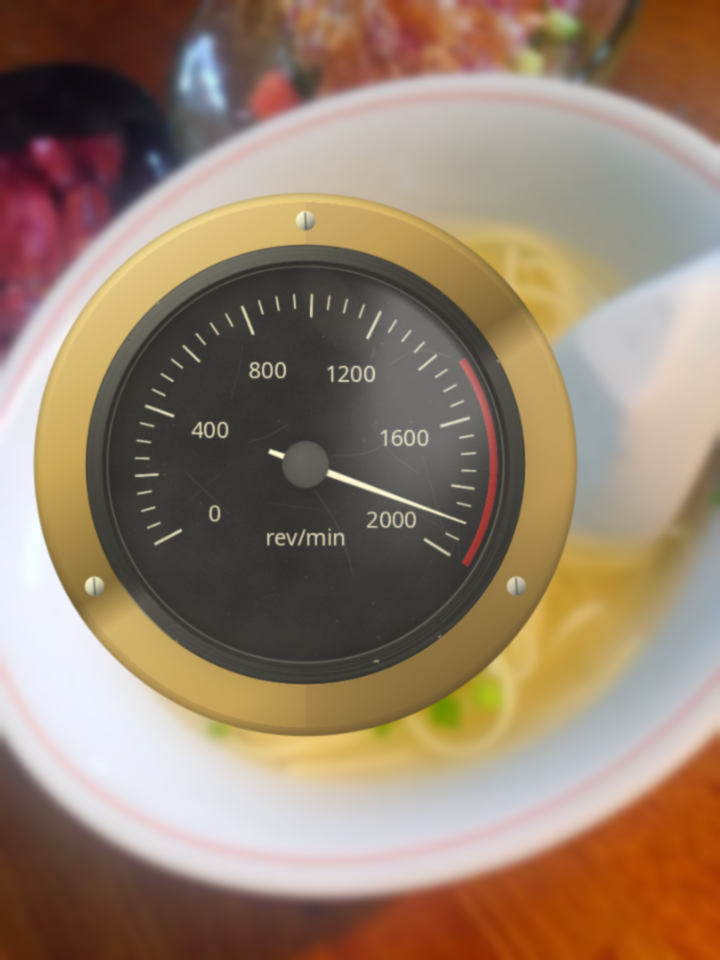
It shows **1900** rpm
